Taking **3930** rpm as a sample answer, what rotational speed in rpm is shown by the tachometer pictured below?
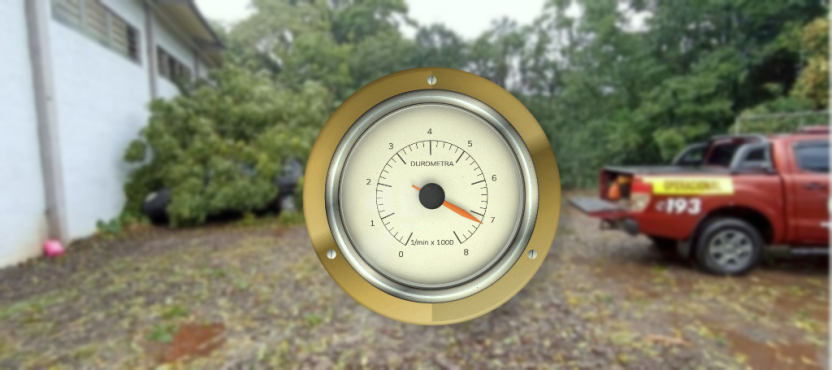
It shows **7200** rpm
